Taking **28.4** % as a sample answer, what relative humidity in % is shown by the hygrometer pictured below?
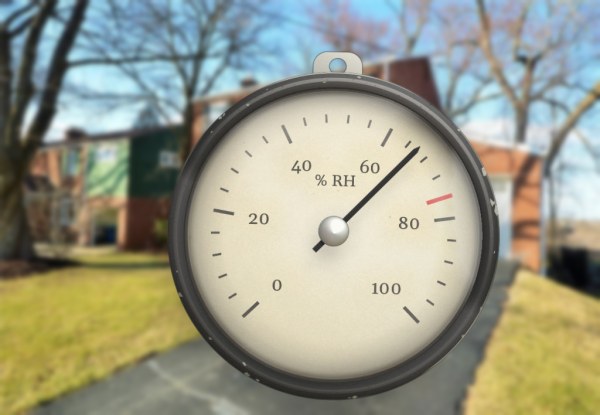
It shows **66** %
